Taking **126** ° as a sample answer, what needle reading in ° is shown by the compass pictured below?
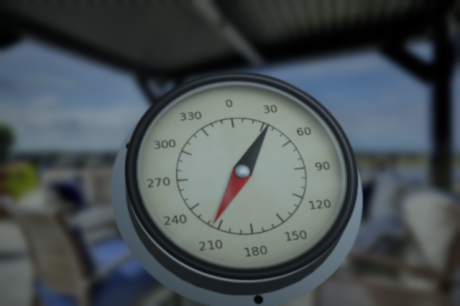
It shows **215** °
